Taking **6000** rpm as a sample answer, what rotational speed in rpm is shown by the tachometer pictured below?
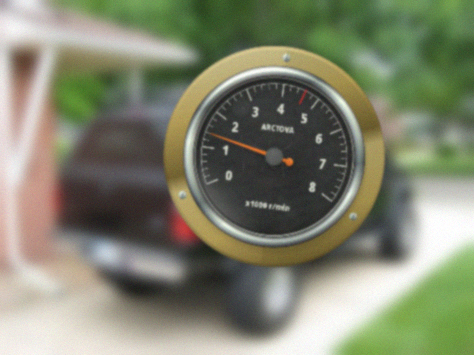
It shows **1400** rpm
